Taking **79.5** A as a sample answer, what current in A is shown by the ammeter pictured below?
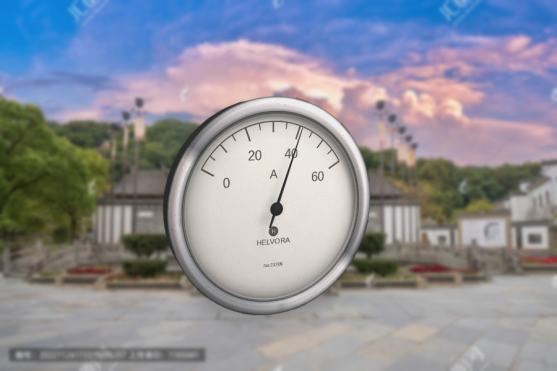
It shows **40** A
